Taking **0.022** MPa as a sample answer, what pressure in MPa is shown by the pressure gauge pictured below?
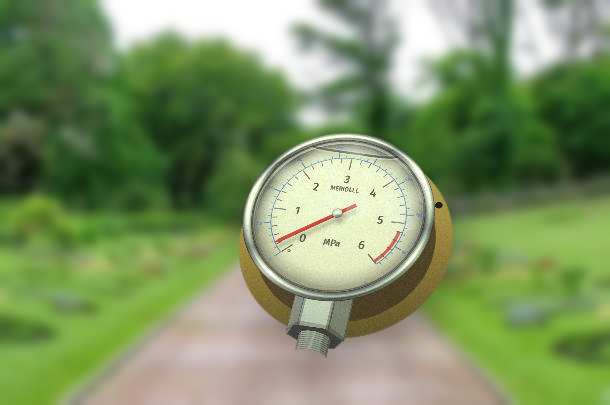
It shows **0.2** MPa
